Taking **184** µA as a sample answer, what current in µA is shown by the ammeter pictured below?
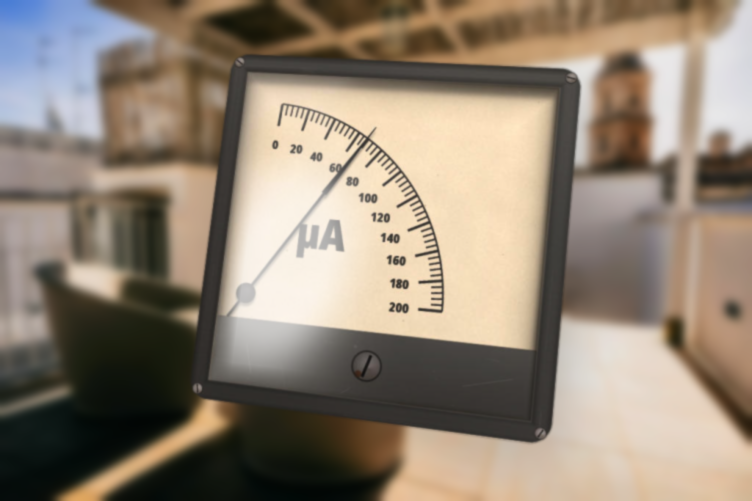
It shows **68** µA
